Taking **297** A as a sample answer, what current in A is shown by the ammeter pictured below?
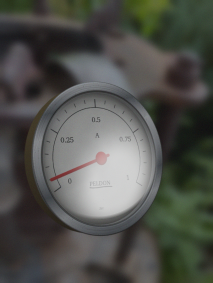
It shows **0.05** A
